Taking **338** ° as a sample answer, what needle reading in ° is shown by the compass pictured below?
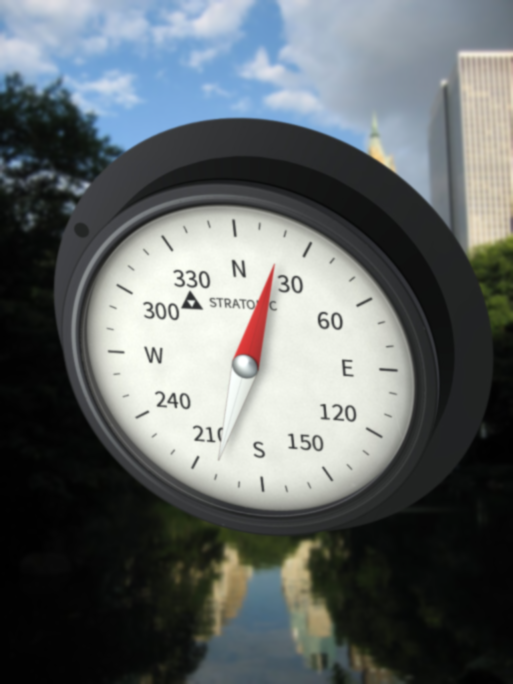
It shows **20** °
